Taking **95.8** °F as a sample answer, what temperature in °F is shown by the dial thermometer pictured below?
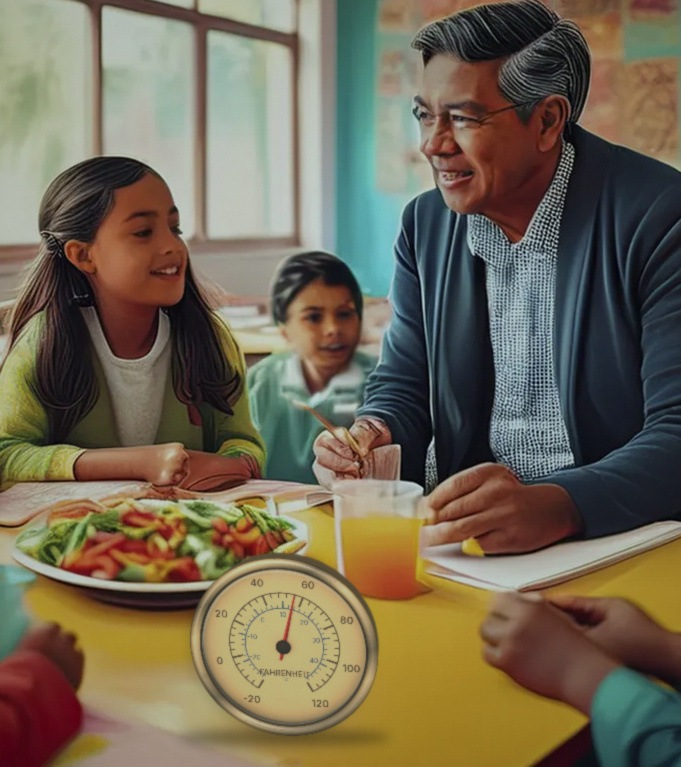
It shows **56** °F
